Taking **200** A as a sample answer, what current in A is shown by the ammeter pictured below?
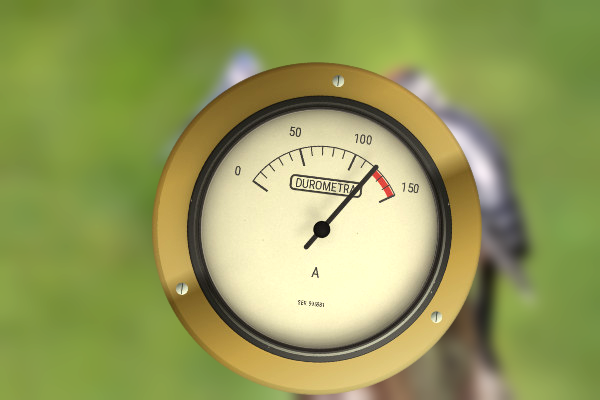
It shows **120** A
